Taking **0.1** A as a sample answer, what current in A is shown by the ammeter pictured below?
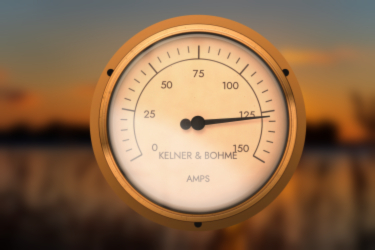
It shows **127.5** A
